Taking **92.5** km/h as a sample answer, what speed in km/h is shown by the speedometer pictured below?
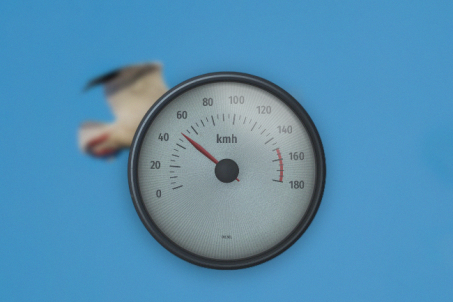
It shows **50** km/h
